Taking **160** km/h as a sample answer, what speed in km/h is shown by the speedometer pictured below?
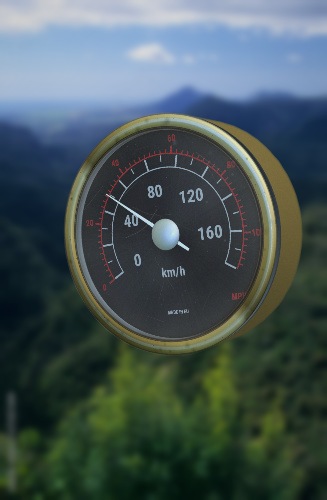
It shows **50** km/h
